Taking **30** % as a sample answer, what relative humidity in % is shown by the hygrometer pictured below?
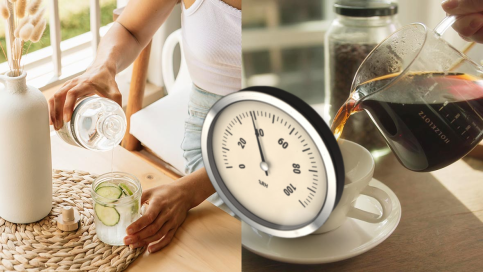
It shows **40** %
